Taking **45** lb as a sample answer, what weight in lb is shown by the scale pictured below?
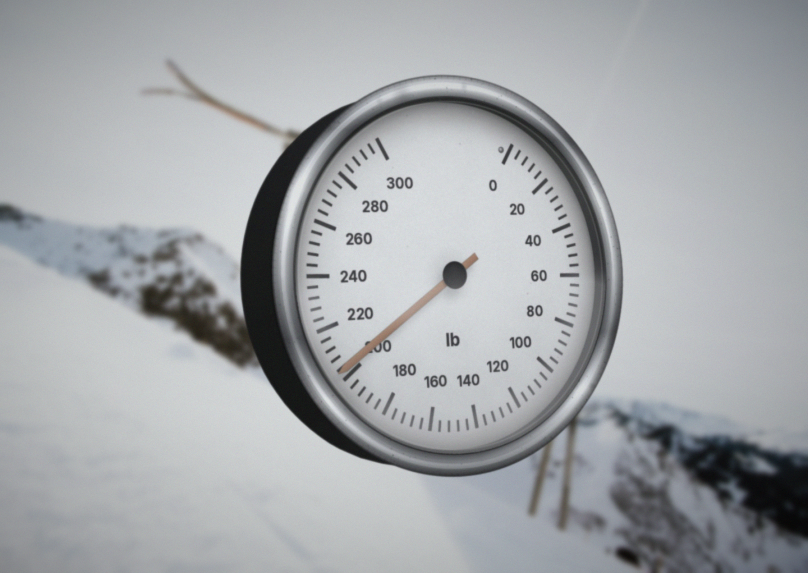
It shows **204** lb
